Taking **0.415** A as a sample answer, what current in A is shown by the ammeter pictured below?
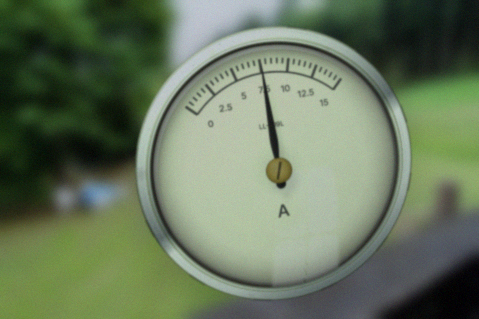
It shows **7.5** A
